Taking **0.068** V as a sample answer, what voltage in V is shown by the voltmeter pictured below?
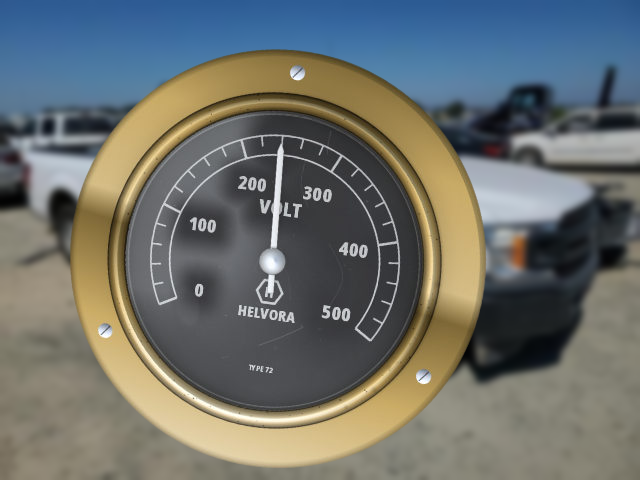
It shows **240** V
